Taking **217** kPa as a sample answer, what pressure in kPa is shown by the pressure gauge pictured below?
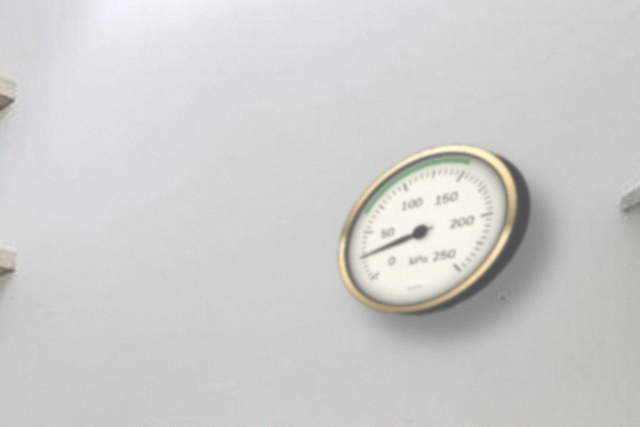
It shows **25** kPa
